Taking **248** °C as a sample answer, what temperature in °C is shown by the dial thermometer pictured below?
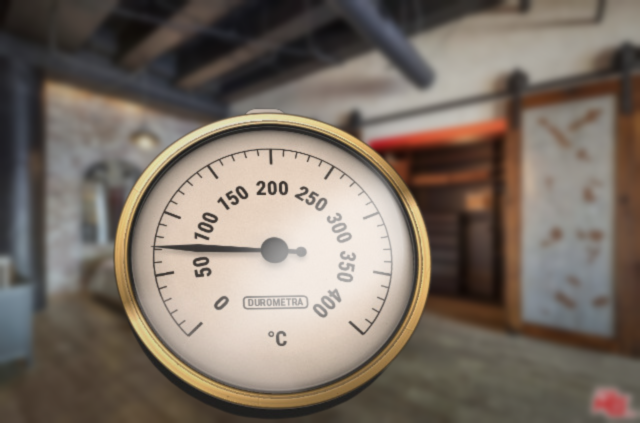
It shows **70** °C
